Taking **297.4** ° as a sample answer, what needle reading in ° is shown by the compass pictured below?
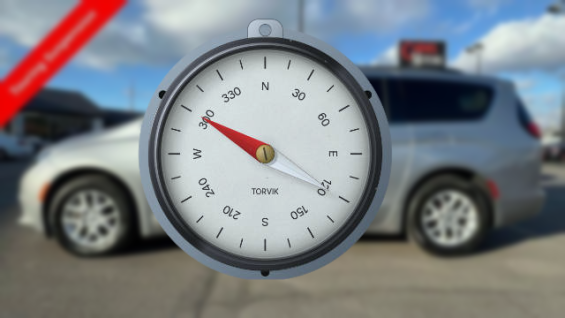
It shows **300** °
